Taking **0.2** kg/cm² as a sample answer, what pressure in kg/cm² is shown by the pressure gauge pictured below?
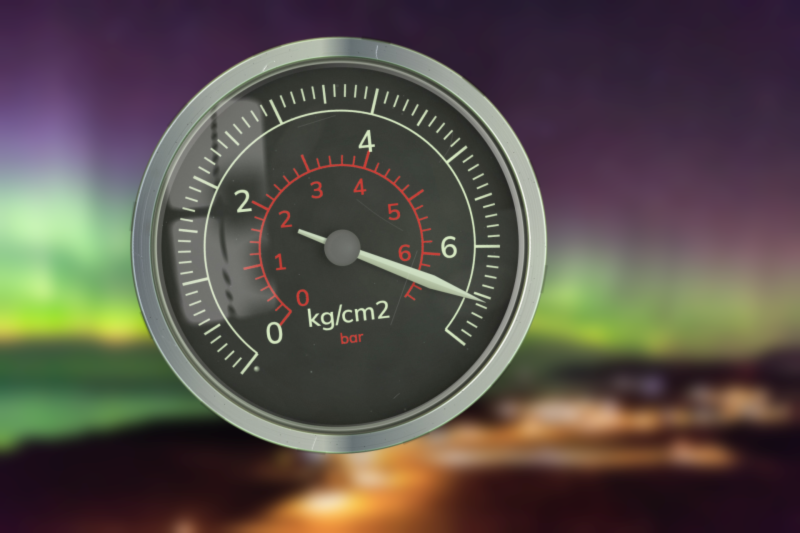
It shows **6.55** kg/cm²
